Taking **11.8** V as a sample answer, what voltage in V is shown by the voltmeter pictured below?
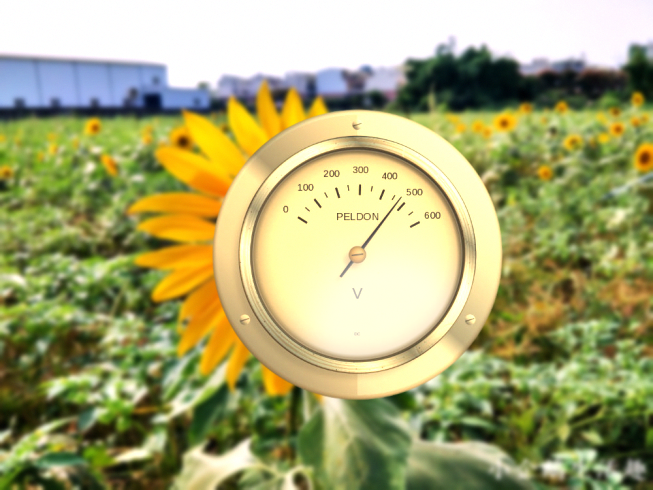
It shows **475** V
